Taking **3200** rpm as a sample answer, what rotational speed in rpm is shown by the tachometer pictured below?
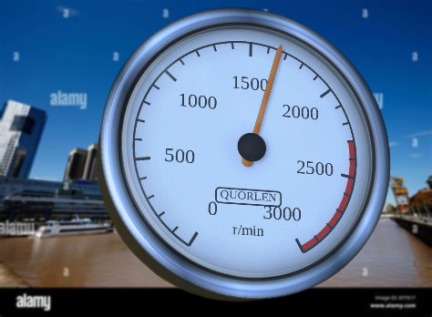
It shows **1650** rpm
